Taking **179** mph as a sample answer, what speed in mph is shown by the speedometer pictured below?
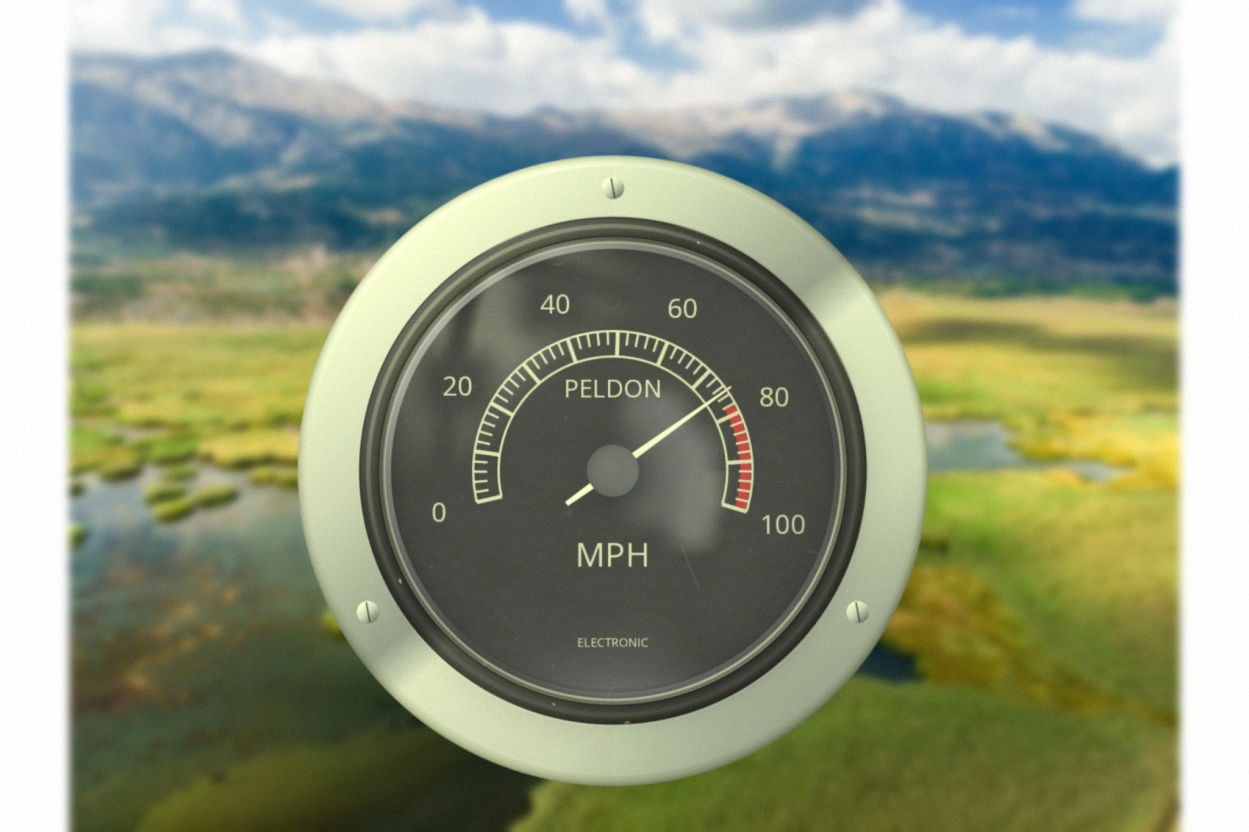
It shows **75** mph
